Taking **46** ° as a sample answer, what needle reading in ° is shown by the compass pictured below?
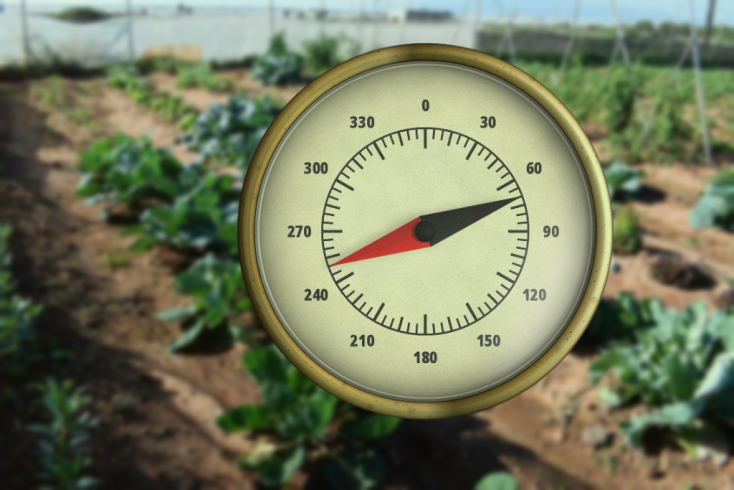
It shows **250** °
